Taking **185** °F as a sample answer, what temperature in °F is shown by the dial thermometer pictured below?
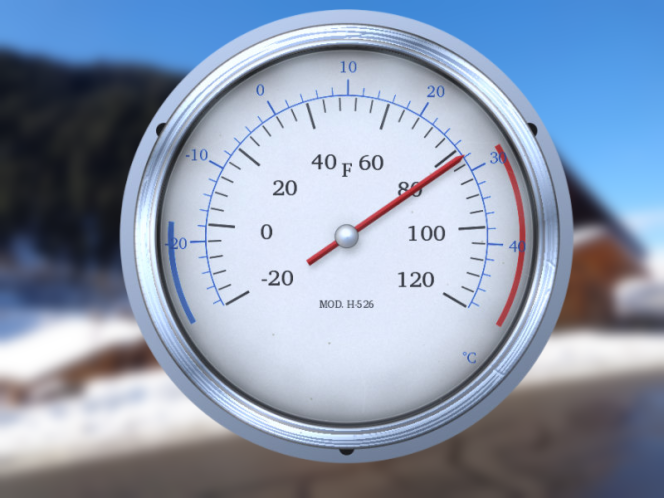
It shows **82** °F
